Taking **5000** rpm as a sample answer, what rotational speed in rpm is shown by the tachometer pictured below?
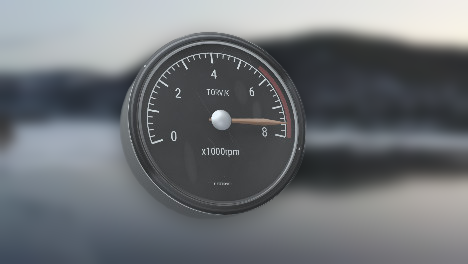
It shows **7600** rpm
